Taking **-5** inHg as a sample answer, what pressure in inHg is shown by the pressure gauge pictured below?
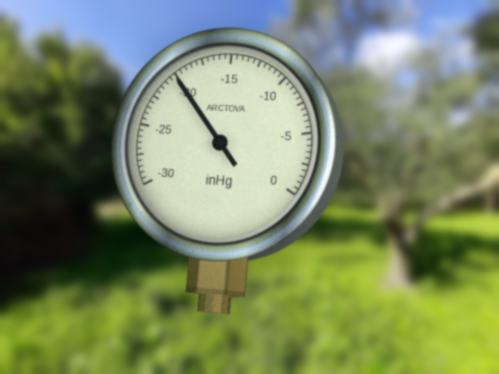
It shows **-20** inHg
